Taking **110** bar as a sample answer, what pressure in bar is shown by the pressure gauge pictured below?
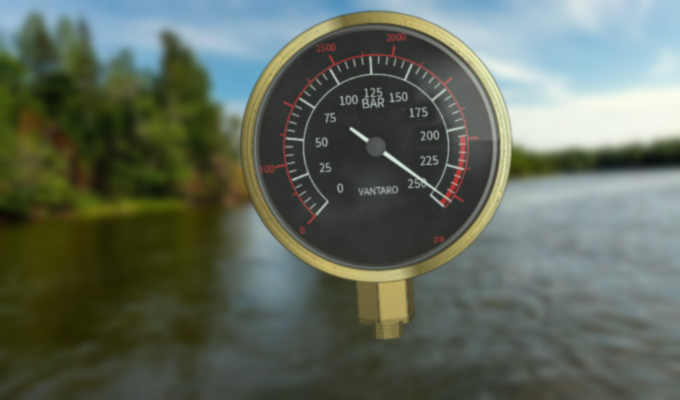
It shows **245** bar
